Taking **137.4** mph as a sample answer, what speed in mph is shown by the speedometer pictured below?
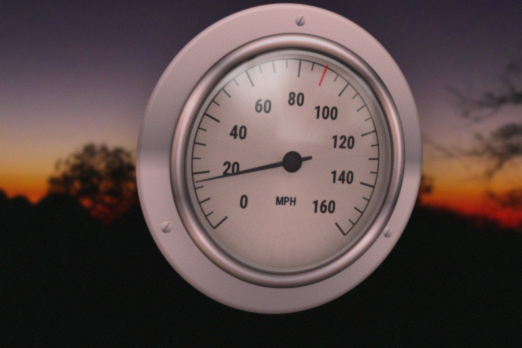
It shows **17.5** mph
